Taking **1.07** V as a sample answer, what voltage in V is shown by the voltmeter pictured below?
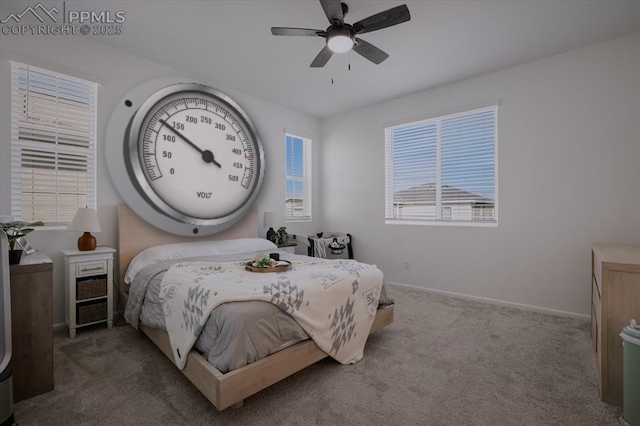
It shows **125** V
